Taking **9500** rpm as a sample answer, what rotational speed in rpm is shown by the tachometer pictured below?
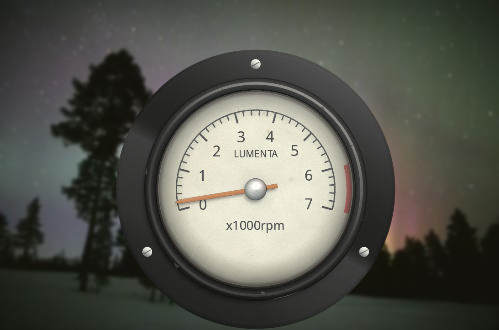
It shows **200** rpm
